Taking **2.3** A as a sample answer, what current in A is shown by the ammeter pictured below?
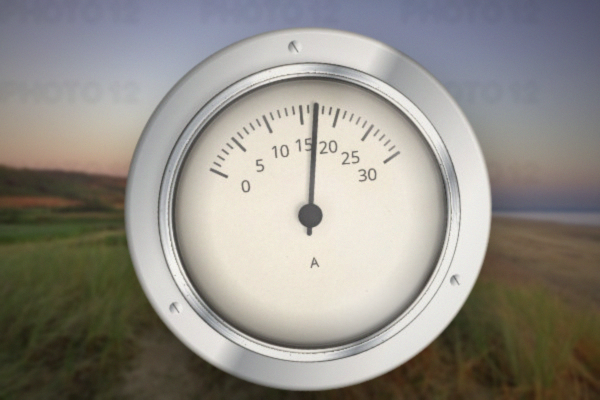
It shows **17** A
